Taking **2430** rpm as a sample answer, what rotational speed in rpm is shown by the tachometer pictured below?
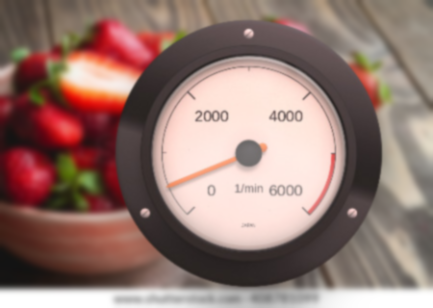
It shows **500** rpm
